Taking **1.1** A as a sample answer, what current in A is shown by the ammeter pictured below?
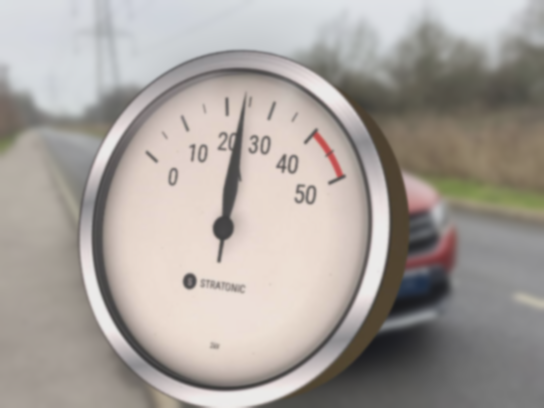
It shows **25** A
